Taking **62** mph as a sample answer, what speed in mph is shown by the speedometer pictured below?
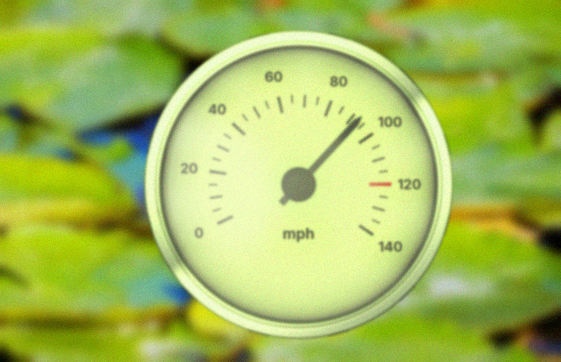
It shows **92.5** mph
